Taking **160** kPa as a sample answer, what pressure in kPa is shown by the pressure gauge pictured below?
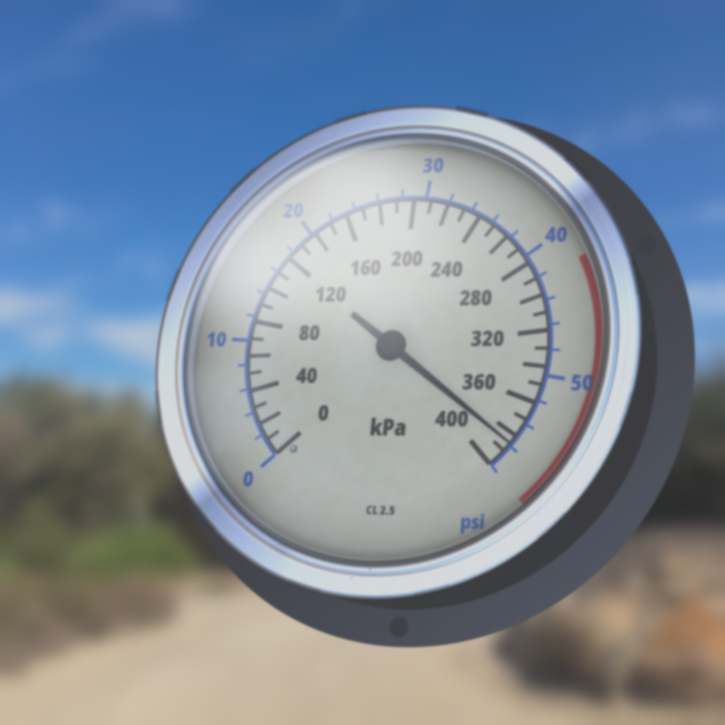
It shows **385** kPa
